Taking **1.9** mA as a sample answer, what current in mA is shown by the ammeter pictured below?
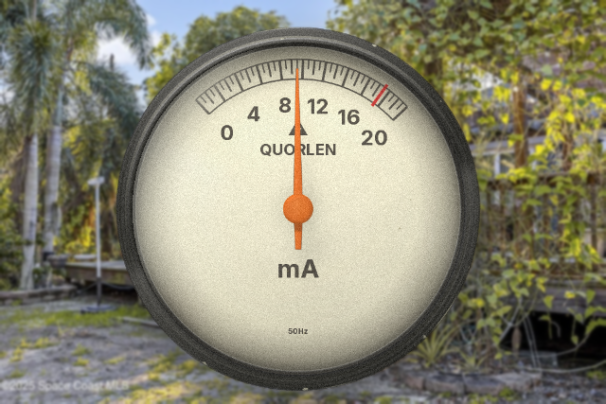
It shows **9.5** mA
